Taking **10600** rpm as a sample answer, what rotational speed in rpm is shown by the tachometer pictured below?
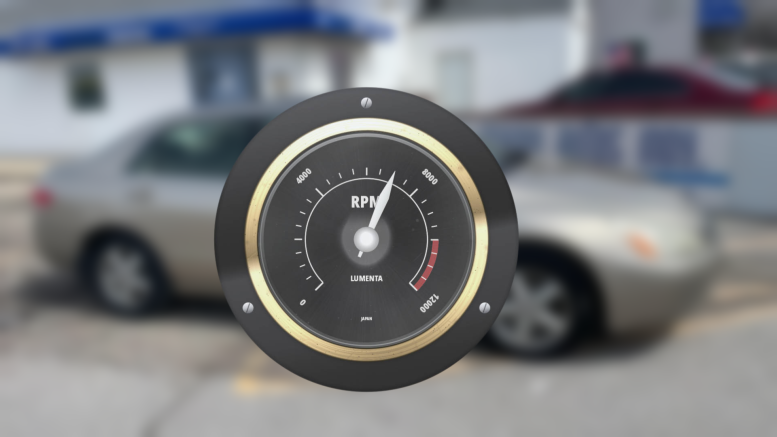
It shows **7000** rpm
